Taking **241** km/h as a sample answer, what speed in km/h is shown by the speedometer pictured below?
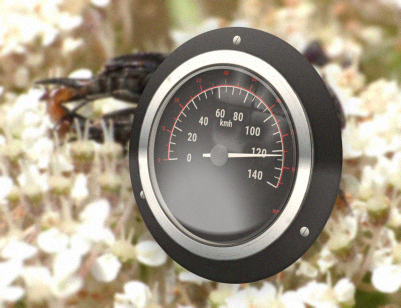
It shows **122.5** km/h
